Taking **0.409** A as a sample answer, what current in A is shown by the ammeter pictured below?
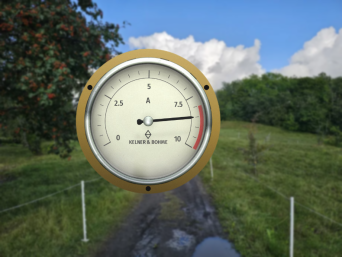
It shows **8.5** A
